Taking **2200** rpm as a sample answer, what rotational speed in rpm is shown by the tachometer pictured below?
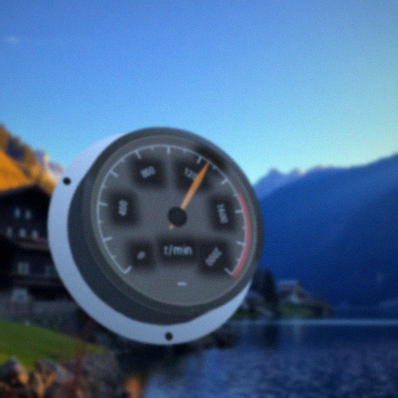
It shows **1250** rpm
